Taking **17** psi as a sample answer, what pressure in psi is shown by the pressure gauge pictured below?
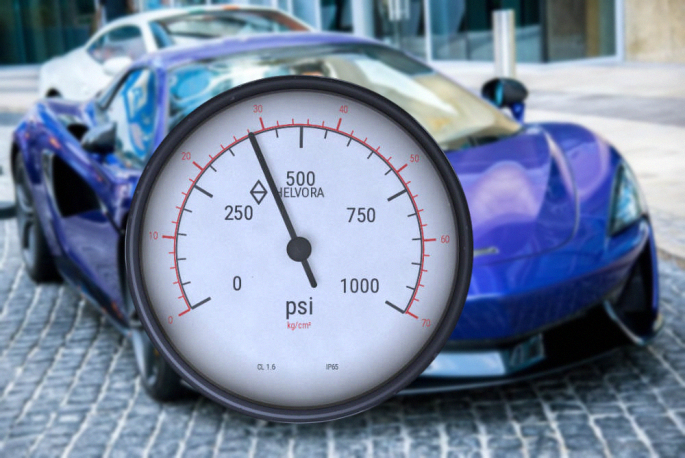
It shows **400** psi
